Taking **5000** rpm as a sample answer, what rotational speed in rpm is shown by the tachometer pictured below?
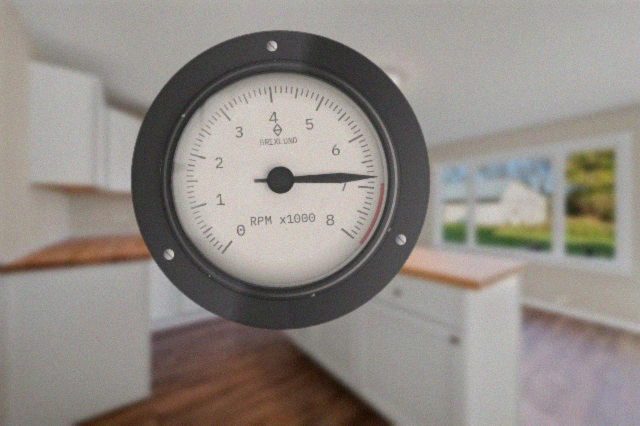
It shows **6800** rpm
